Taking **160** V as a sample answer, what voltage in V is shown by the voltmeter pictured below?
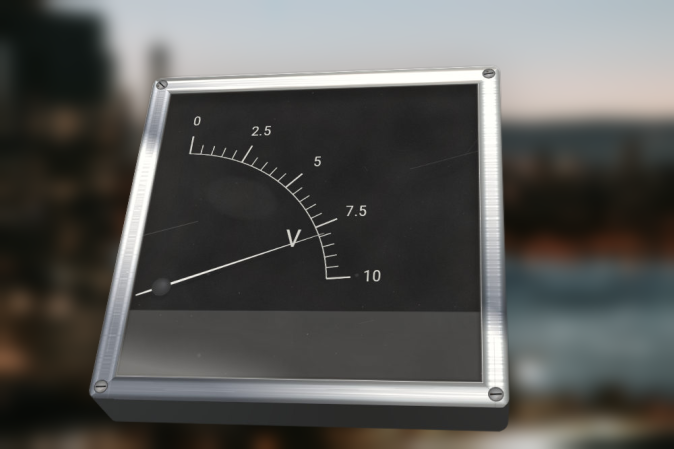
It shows **8** V
